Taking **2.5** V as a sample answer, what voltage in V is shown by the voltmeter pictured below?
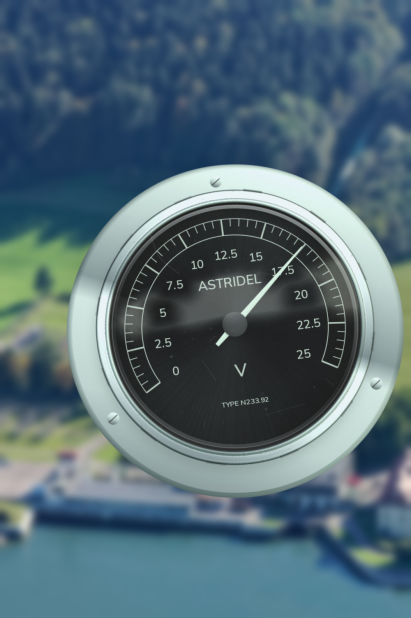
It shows **17.5** V
